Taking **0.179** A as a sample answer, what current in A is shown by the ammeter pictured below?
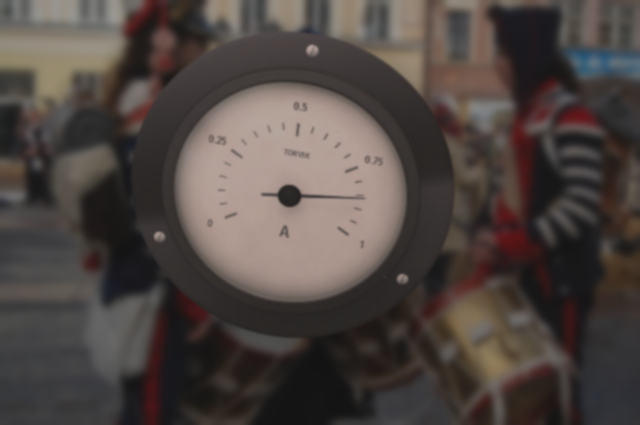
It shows **0.85** A
